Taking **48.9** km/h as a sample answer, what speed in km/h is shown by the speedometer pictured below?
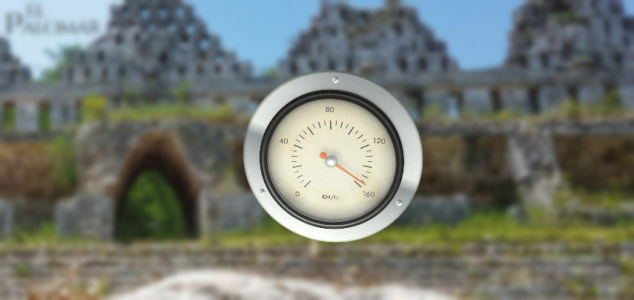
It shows **155** km/h
